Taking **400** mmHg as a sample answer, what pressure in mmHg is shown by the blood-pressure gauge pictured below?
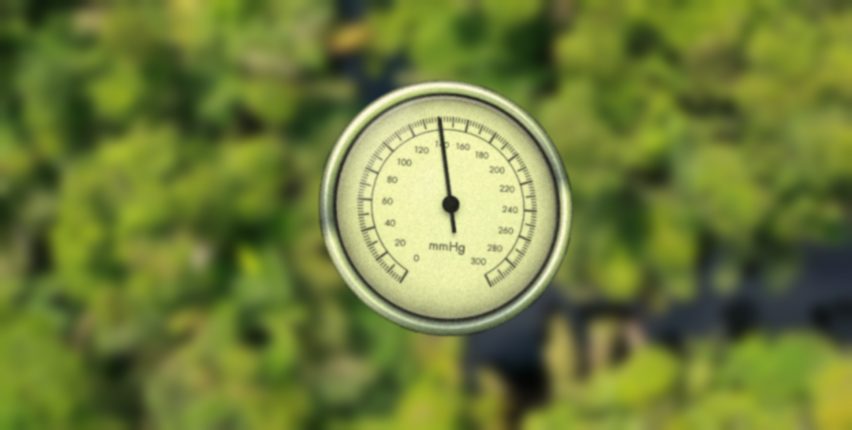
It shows **140** mmHg
